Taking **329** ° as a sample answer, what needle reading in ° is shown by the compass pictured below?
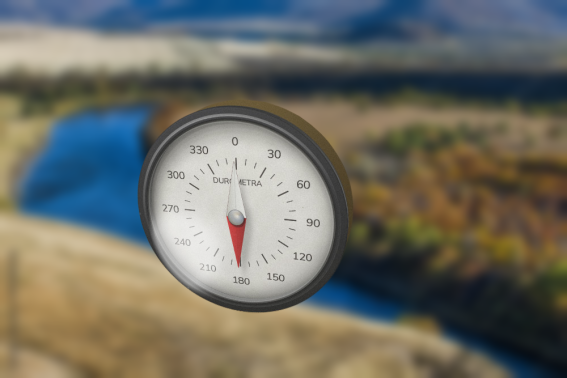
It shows **180** °
